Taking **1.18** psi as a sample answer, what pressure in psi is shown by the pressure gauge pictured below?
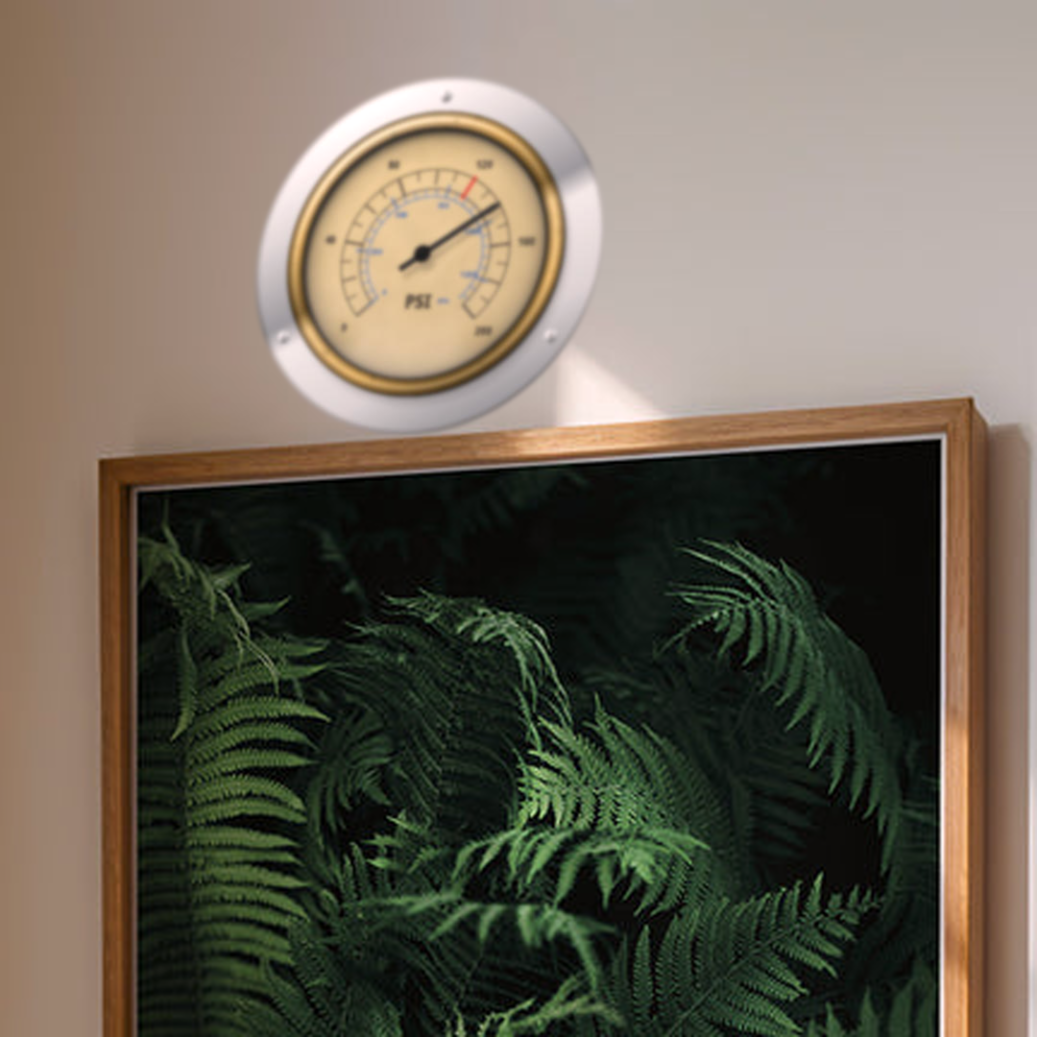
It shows **140** psi
